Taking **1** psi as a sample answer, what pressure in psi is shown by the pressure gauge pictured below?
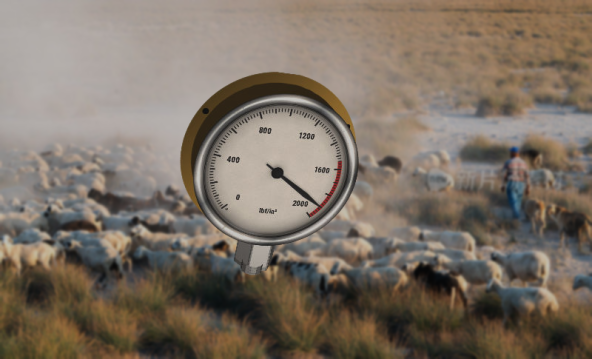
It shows **1900** psi
